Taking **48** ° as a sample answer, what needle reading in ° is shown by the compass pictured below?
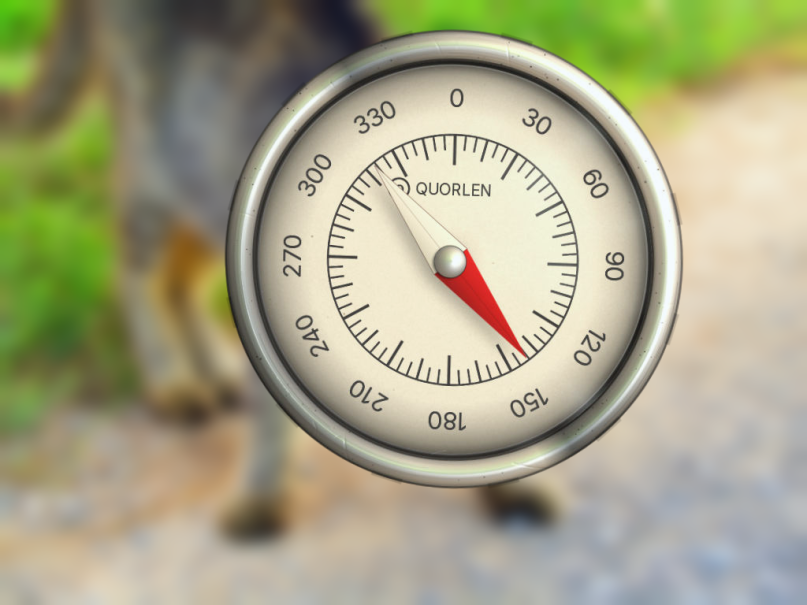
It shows **140** °
